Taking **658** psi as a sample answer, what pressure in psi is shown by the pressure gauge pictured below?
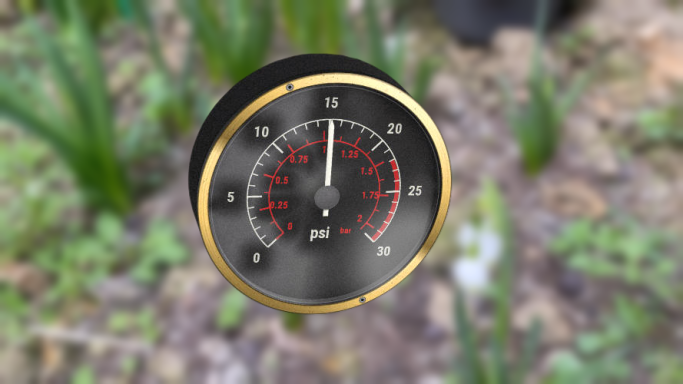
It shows **15** psi
